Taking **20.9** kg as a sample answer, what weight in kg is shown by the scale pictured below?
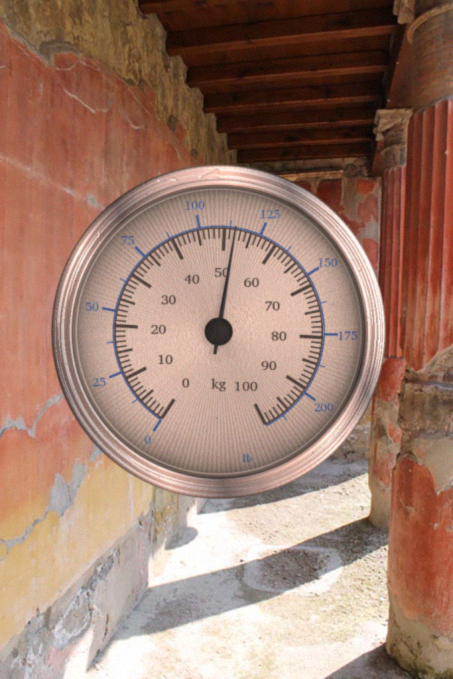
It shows **52** kg
